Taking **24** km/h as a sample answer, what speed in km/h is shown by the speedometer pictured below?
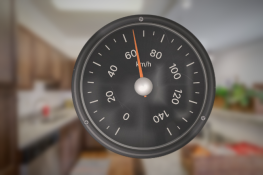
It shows **65** km/h
